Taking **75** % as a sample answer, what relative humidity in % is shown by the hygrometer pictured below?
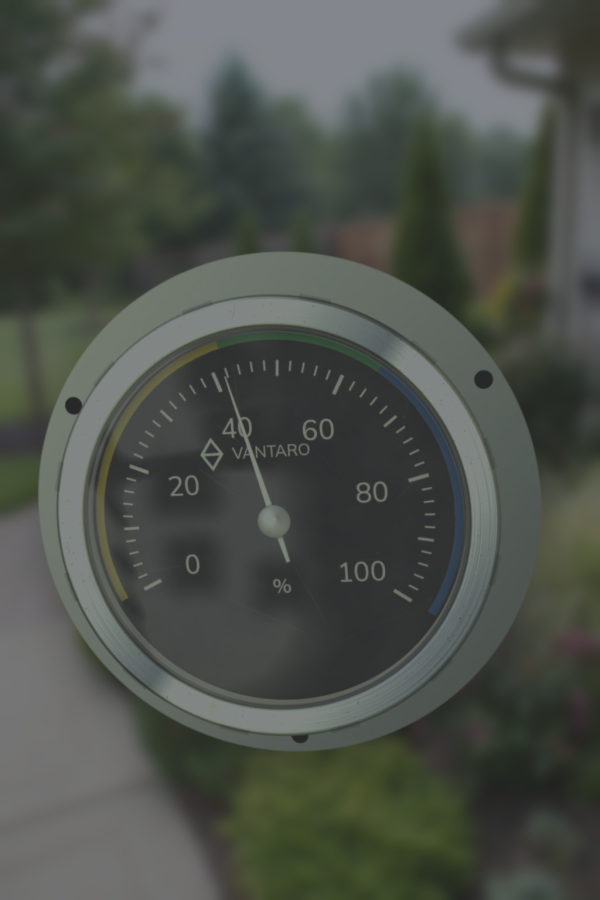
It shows **42** %
